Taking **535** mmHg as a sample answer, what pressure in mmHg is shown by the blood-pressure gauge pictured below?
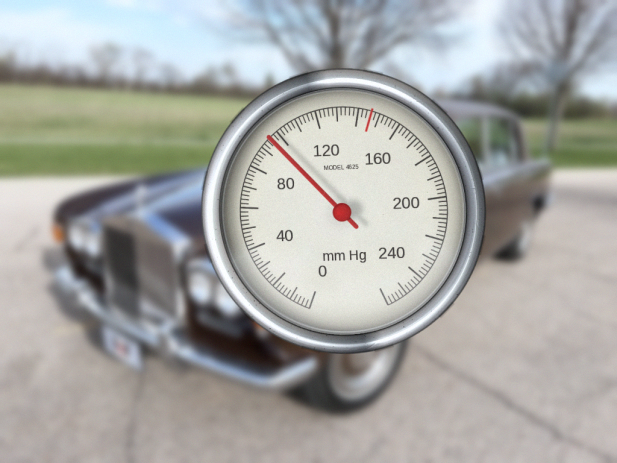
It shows **96** mmHg
